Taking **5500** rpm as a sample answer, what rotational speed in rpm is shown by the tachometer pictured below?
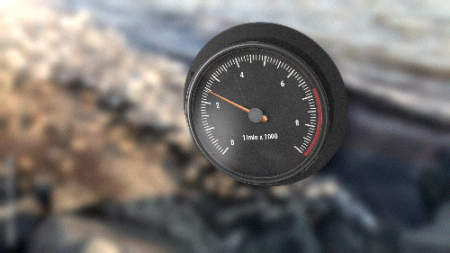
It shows **2500** rpm
